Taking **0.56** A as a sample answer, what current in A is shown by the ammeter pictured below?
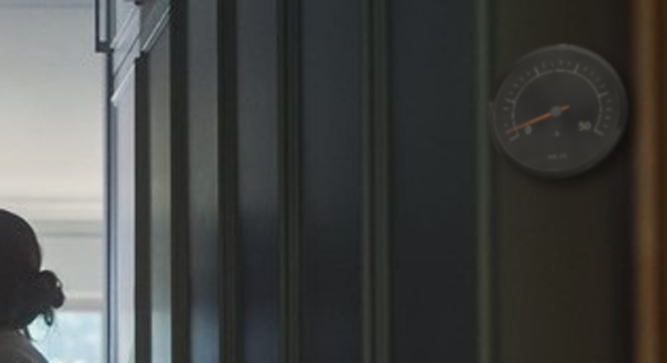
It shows **2** A
